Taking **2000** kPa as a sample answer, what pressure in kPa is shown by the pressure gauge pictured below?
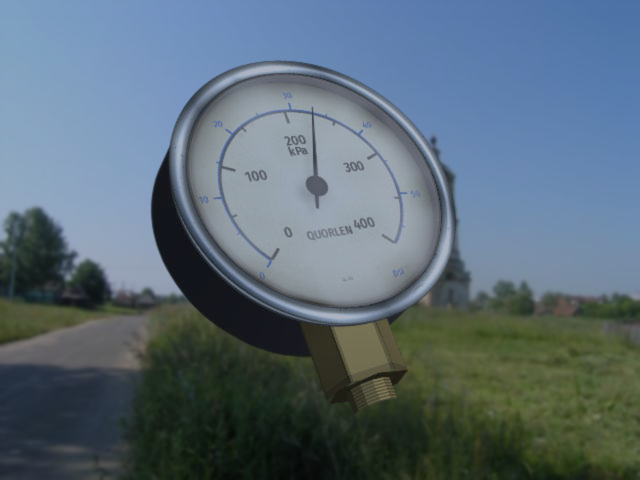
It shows **225** kPa
